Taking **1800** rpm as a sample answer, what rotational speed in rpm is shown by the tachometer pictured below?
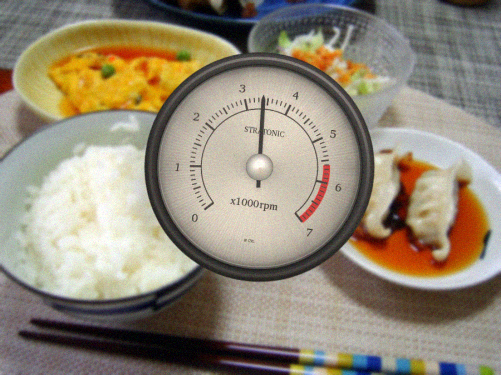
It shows **3400** rpm
